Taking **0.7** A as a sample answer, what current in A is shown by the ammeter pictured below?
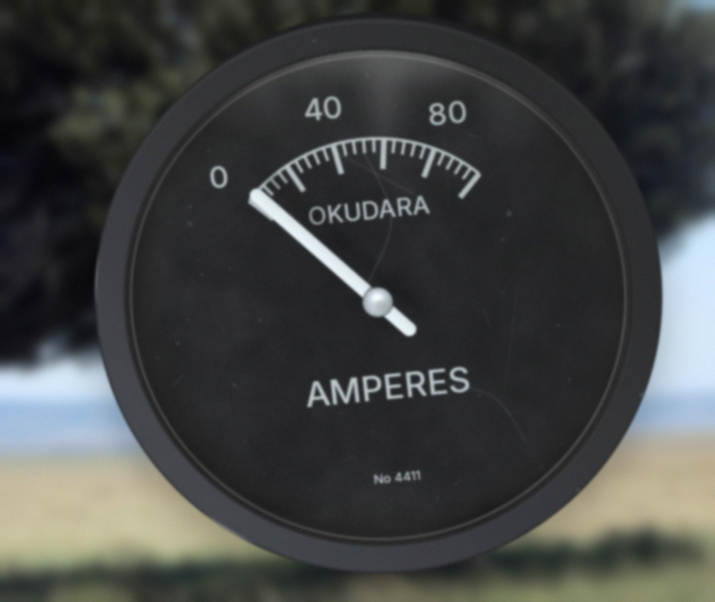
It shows **4** A
